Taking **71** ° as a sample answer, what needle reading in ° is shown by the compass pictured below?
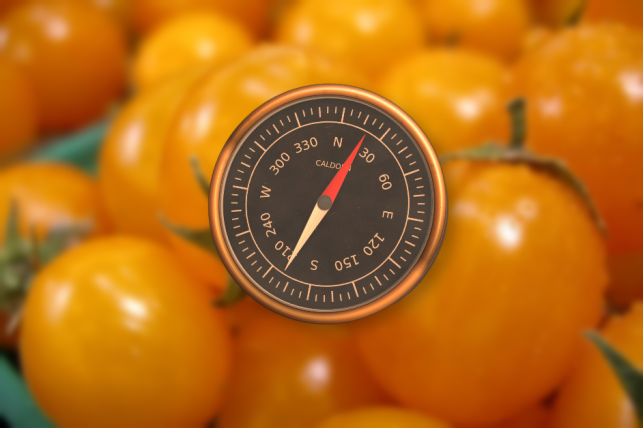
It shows **20** °
